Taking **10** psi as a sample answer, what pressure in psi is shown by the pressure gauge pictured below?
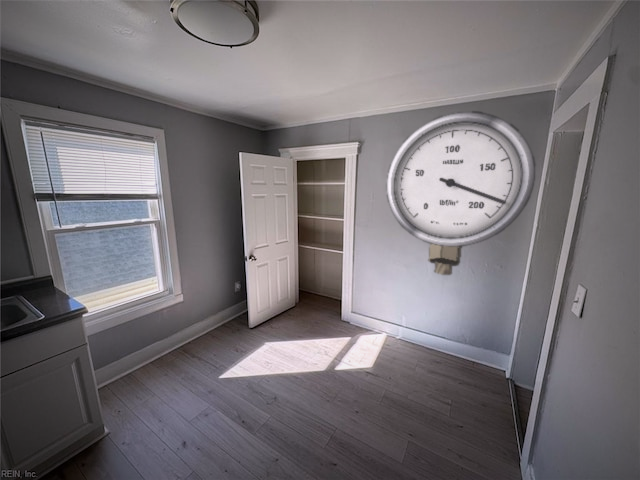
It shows **185** psi
